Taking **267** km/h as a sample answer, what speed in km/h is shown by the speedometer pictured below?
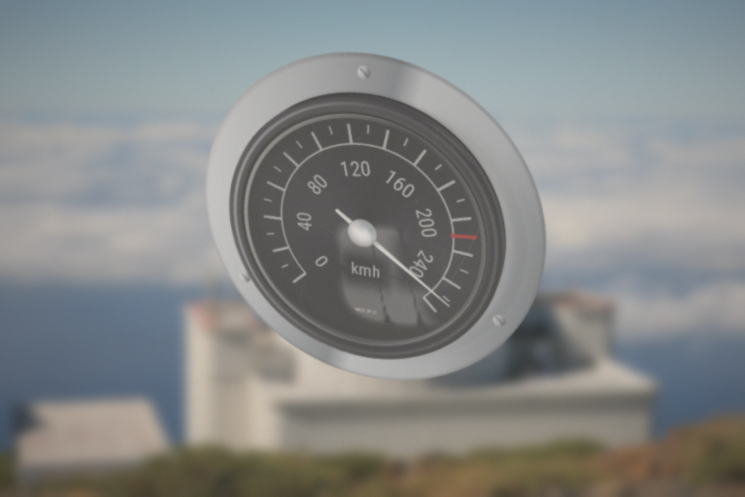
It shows **250** km/h
